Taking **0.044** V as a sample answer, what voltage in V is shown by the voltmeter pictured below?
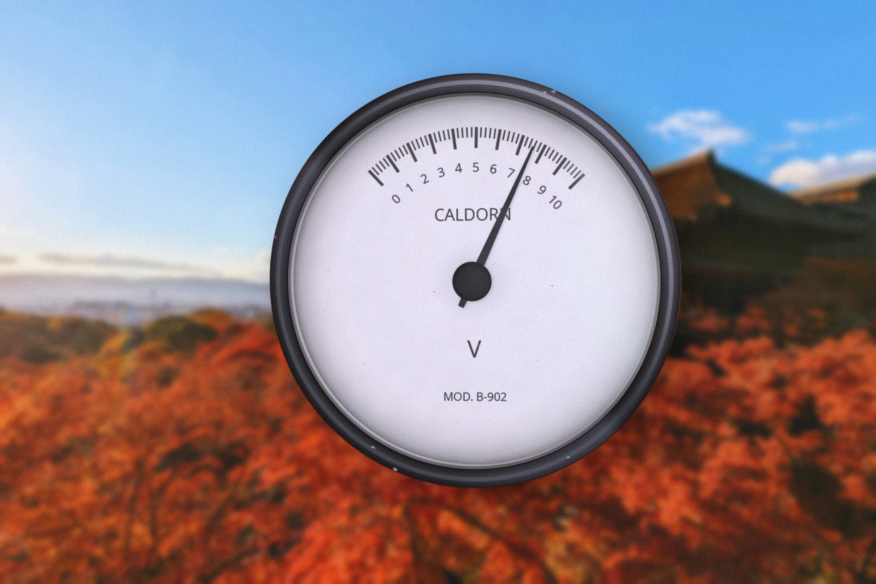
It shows **7.6** V
